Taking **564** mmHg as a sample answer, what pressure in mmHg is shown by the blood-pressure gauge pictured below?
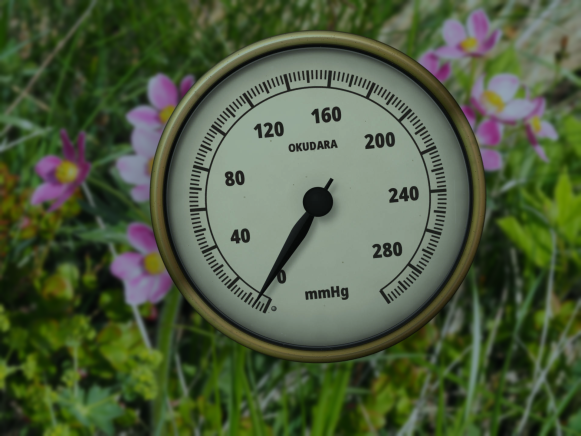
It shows **6** mmHg
